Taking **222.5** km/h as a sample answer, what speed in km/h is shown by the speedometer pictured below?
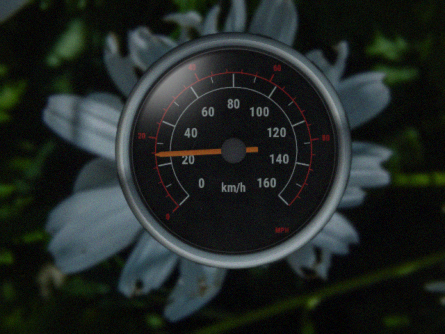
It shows **25** km/h
